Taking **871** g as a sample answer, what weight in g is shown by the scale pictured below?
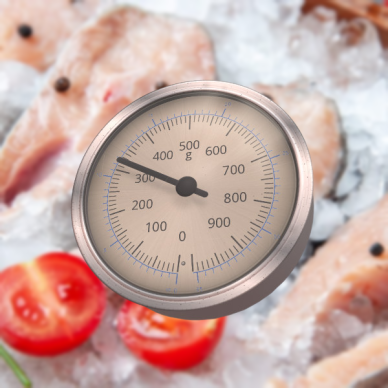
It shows **320** g
